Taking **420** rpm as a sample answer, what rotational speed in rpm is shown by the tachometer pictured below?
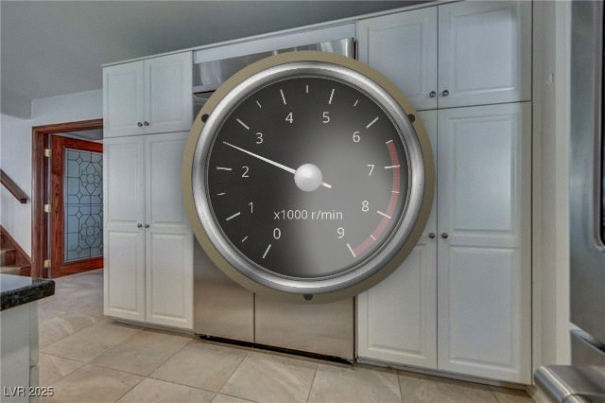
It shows **2500** rpm
